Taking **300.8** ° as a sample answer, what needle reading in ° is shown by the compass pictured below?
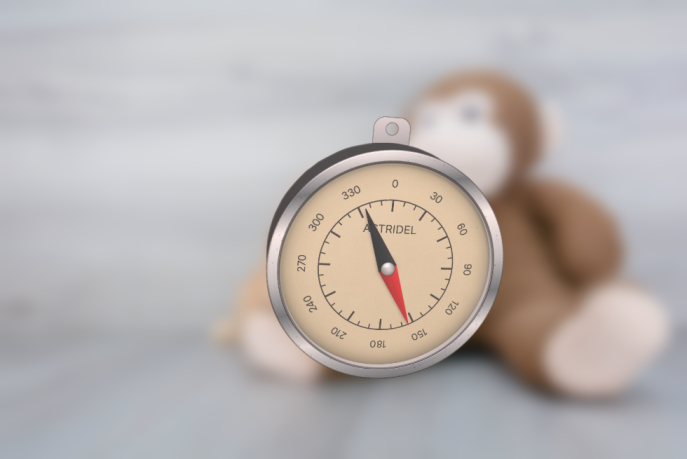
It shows **155** °
